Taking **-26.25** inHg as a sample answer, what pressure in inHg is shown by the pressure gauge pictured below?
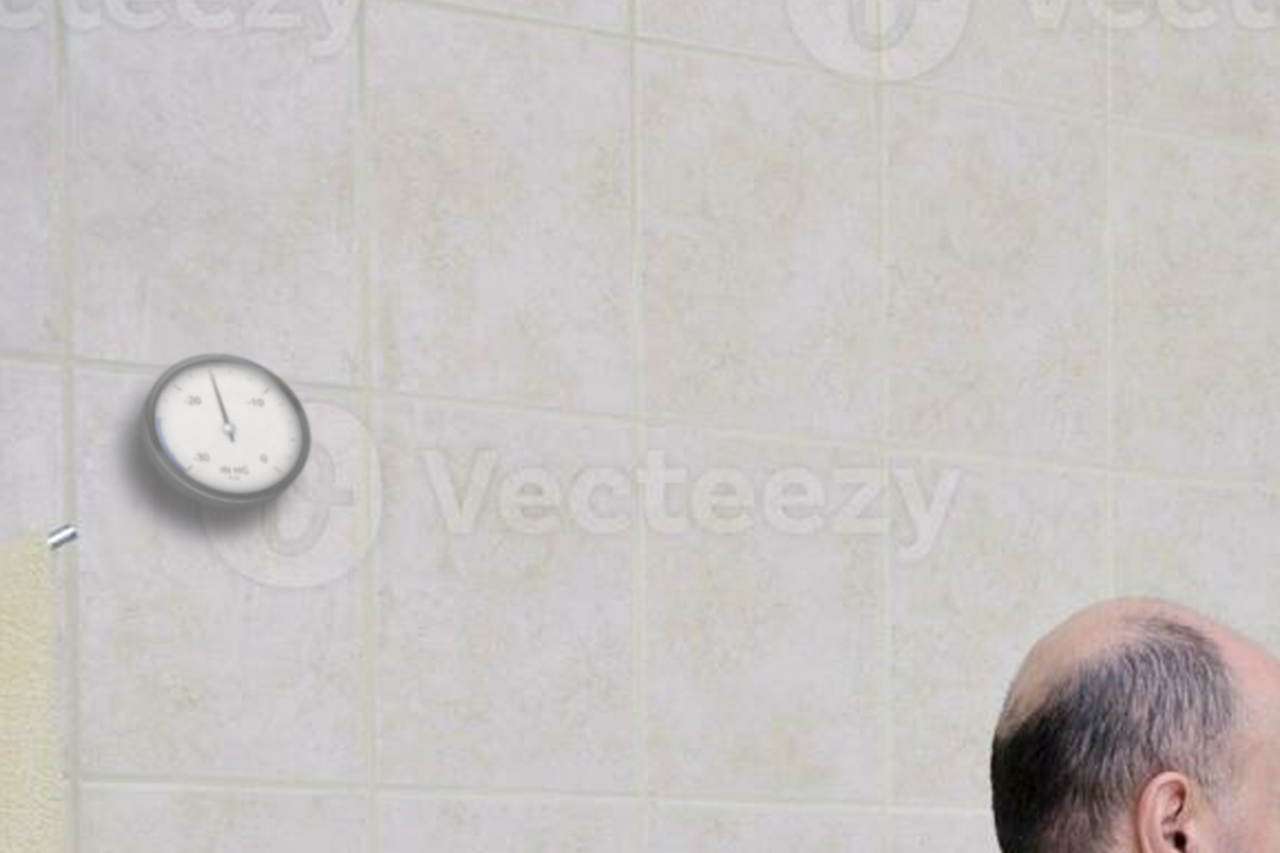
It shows **-16** inHg
